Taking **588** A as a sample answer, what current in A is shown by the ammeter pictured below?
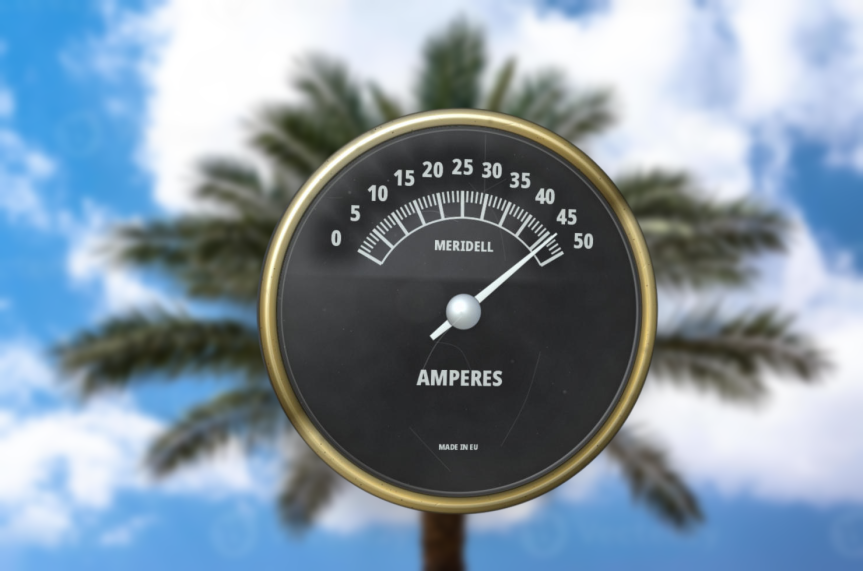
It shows **46** A
